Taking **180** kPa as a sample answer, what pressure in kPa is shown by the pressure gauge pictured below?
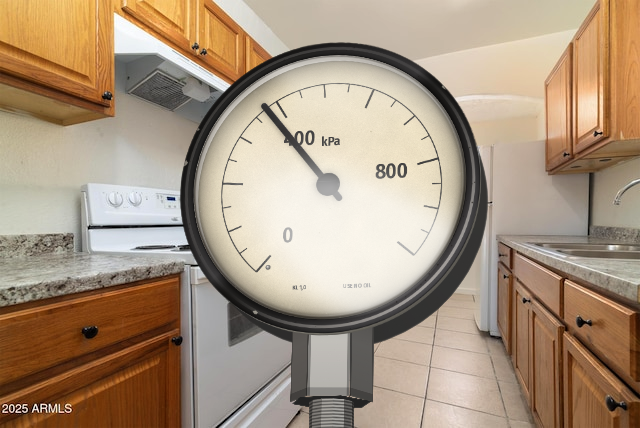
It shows **375** kPa
